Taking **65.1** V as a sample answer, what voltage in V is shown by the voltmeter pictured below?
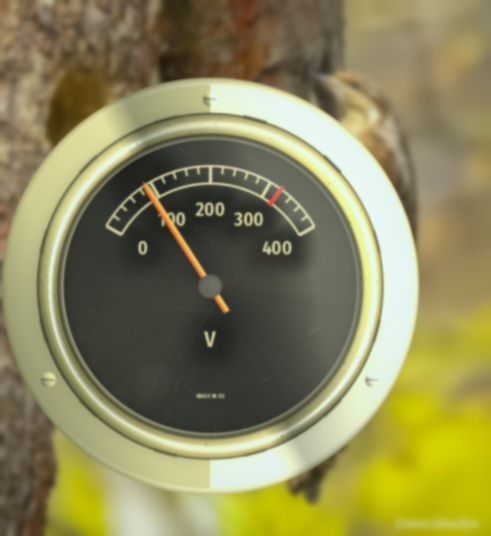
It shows **90** V
